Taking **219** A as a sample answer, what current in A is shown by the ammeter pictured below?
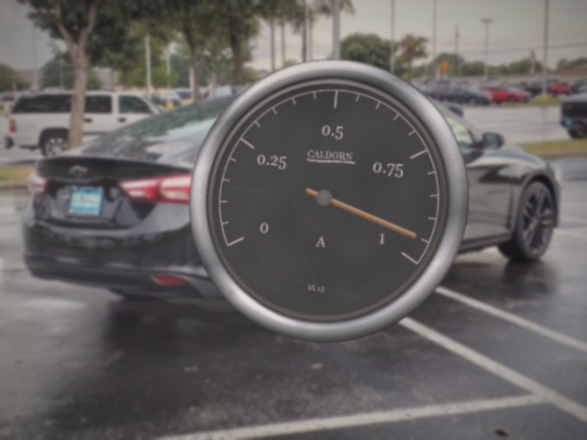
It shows **0.95** A
